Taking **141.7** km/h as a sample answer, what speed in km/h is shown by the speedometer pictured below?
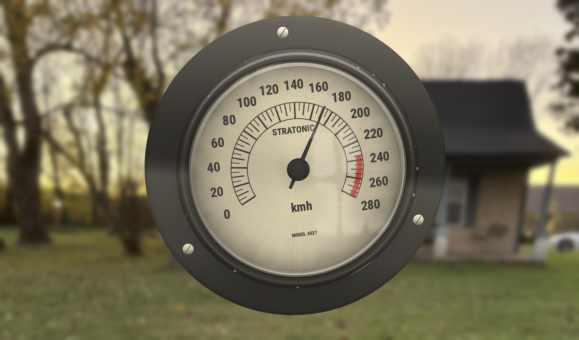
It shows **170** km/h
